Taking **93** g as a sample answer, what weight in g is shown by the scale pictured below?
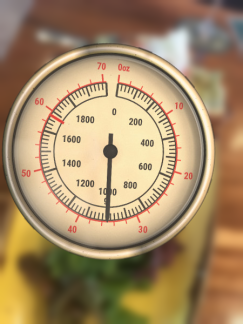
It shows **1000** g
